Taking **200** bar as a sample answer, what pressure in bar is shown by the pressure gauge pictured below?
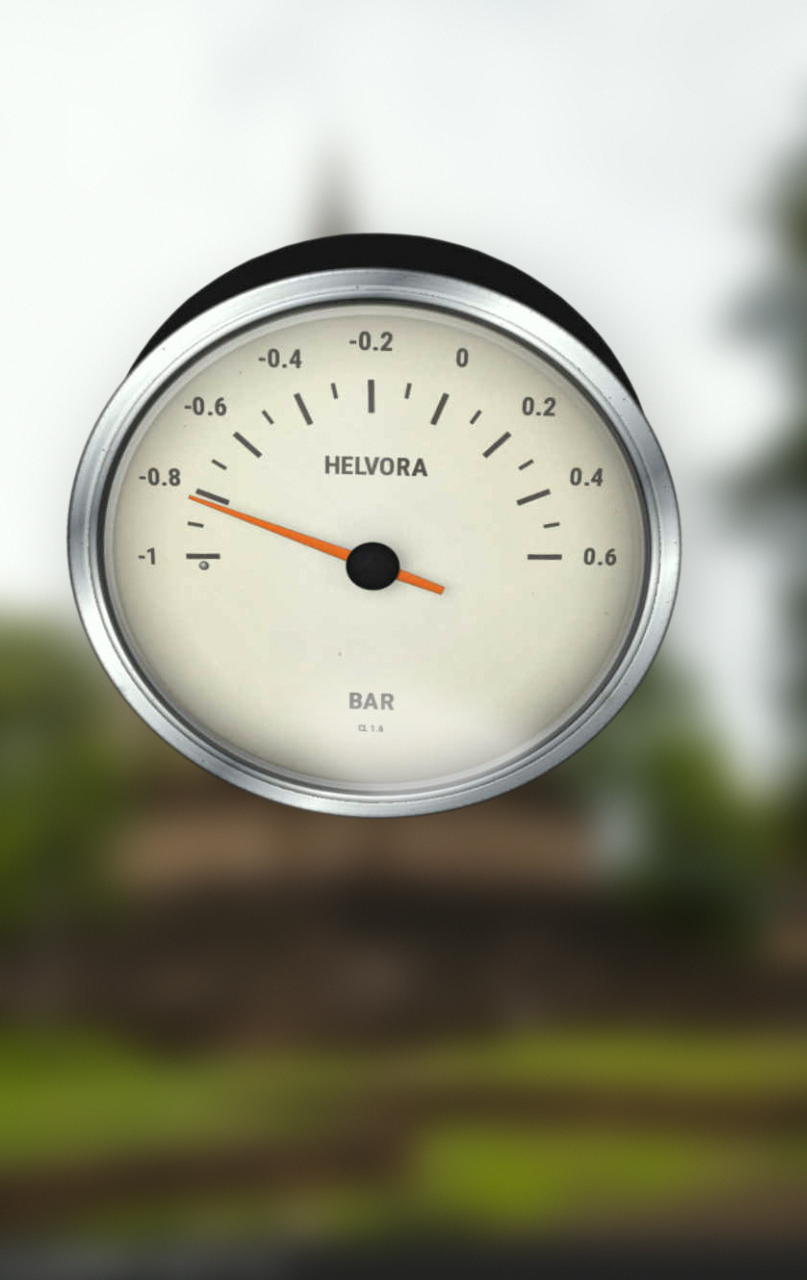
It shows **-0.8** bar
